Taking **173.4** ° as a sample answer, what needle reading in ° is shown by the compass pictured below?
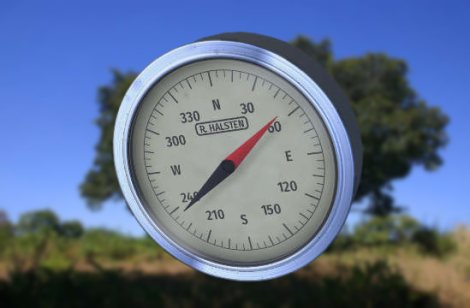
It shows **55** °
